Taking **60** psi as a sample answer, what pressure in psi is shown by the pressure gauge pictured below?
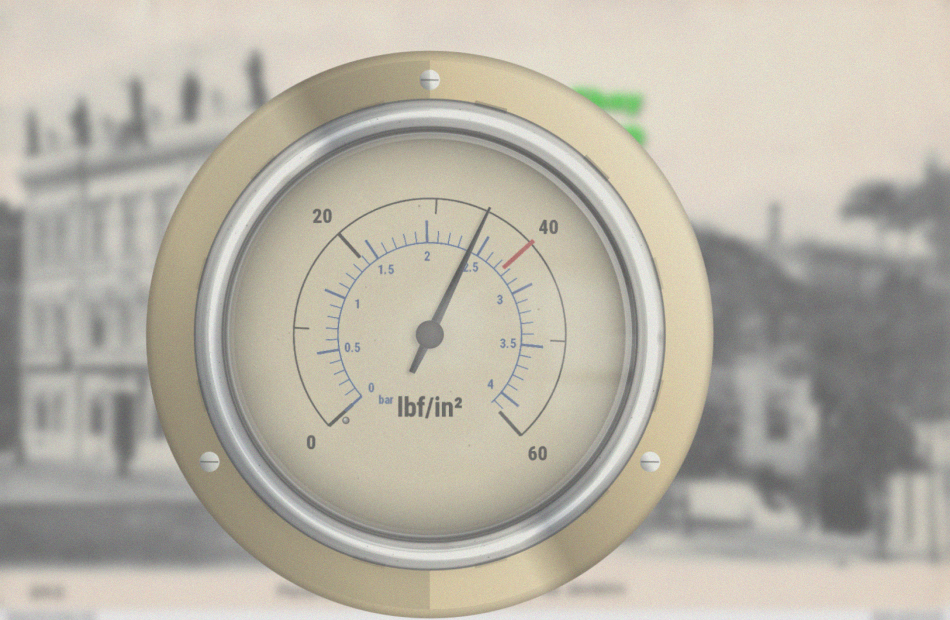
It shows **35** psi
